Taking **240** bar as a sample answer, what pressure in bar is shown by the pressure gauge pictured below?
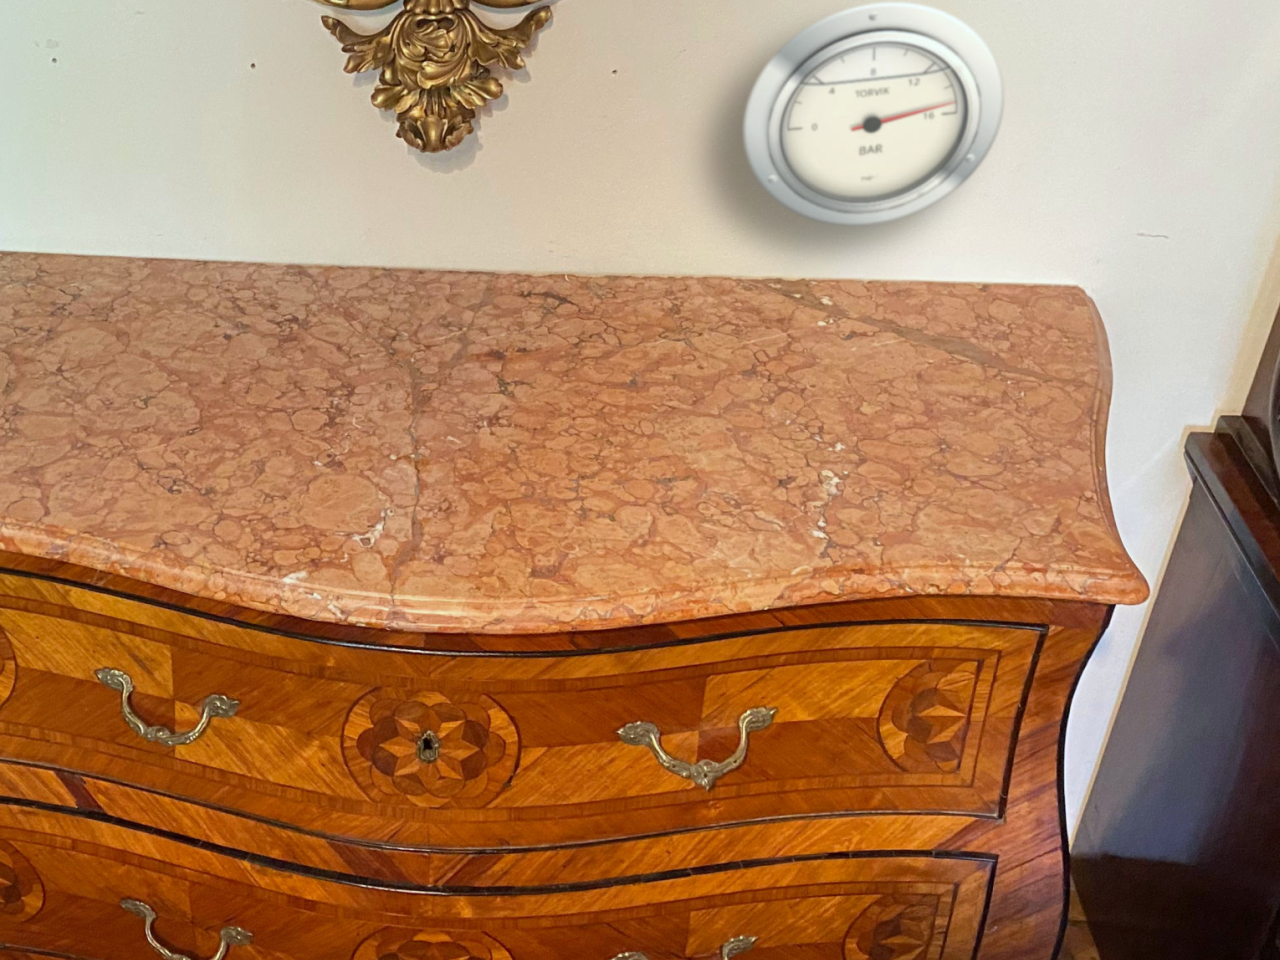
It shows **15** bar
